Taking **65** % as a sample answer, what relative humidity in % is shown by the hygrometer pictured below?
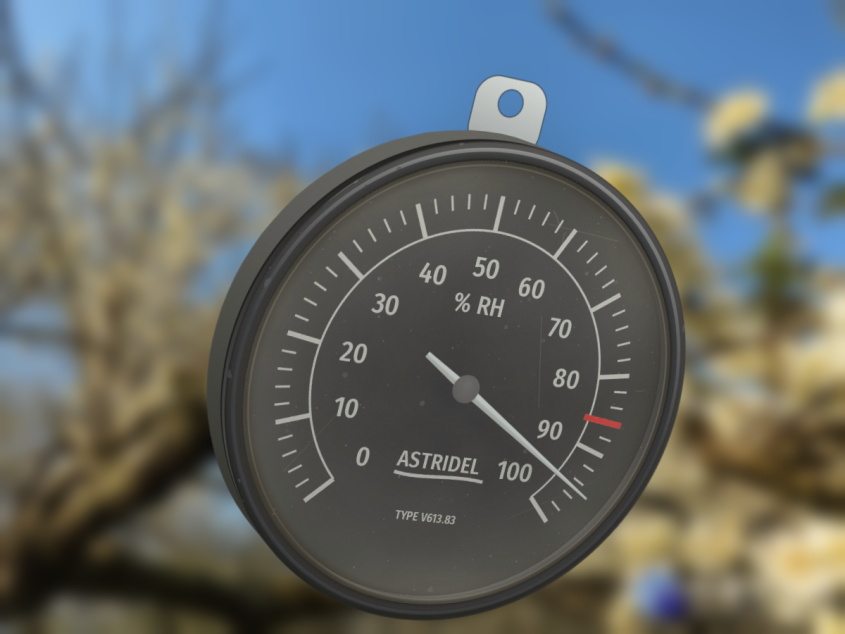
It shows **95** %
